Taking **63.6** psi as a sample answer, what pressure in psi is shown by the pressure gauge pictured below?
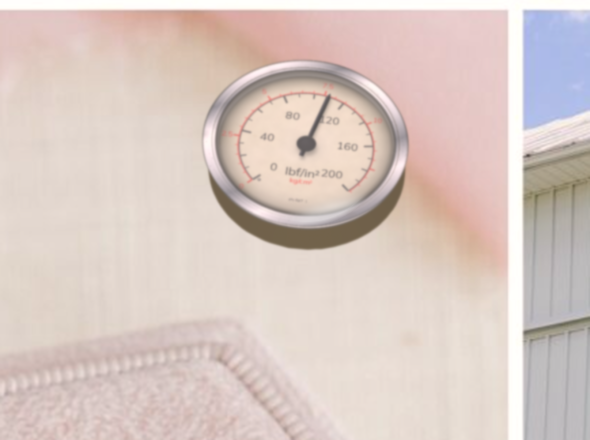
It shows **110** psi
